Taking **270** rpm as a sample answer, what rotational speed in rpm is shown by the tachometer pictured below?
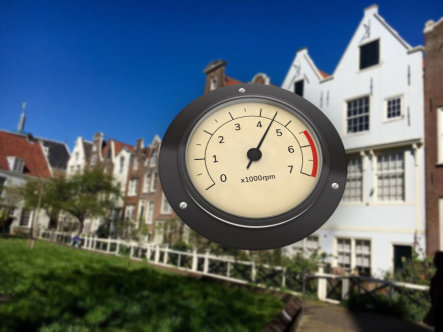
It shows **4500** rpm
